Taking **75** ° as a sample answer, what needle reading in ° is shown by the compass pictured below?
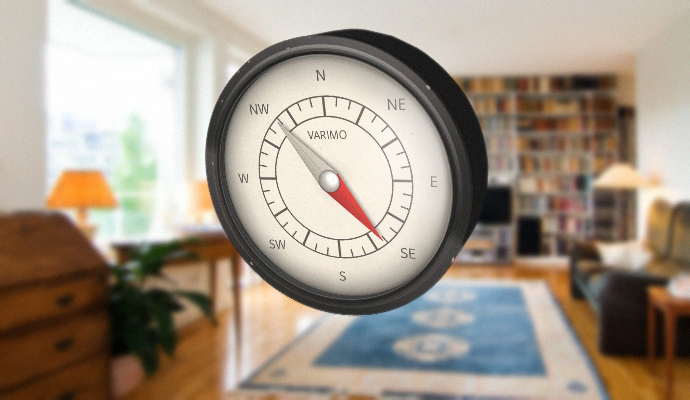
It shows **140** °
